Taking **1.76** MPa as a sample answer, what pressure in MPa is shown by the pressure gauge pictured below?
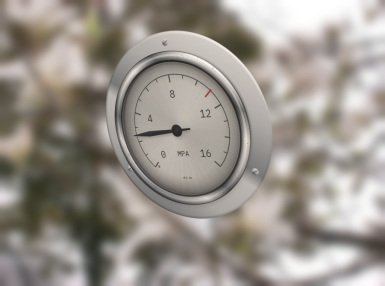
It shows **2.5** MPa
